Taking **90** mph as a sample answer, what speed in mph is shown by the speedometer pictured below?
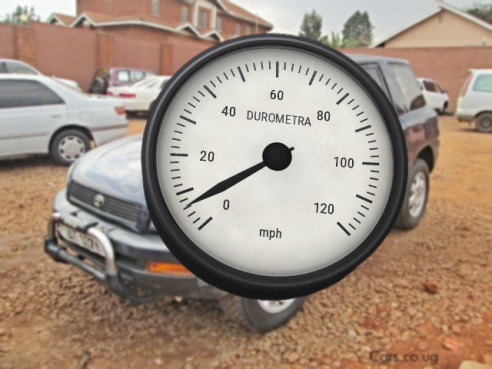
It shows **6** mph
